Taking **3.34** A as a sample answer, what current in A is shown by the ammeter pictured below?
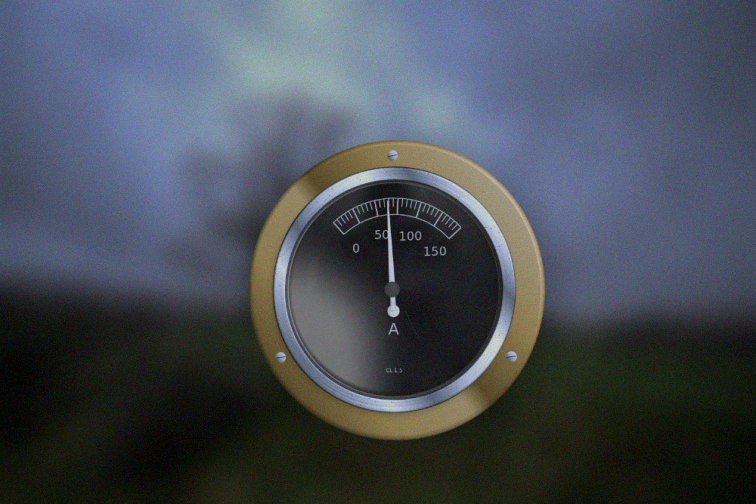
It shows **65** A
